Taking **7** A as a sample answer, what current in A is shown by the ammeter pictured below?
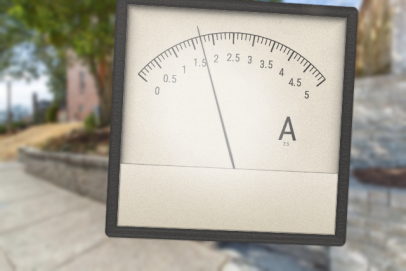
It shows **1.7** A
